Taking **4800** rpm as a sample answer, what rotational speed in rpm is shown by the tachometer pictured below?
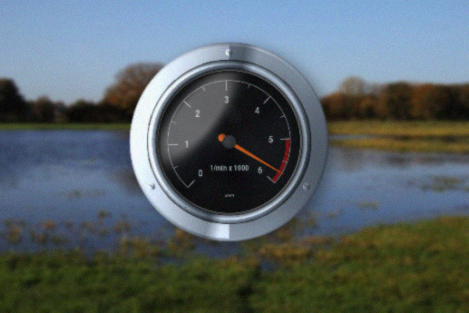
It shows **5750** rpm
